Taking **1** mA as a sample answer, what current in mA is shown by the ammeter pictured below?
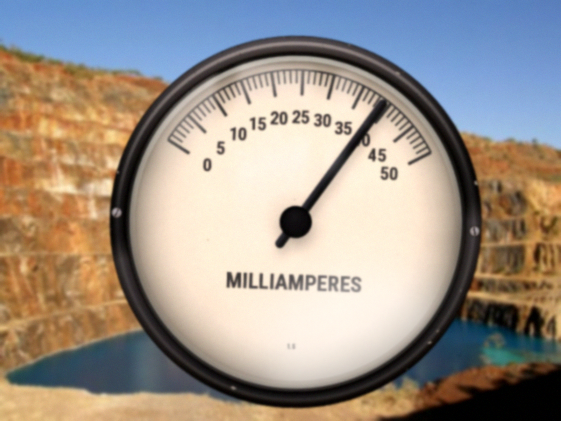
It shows **39** mA
